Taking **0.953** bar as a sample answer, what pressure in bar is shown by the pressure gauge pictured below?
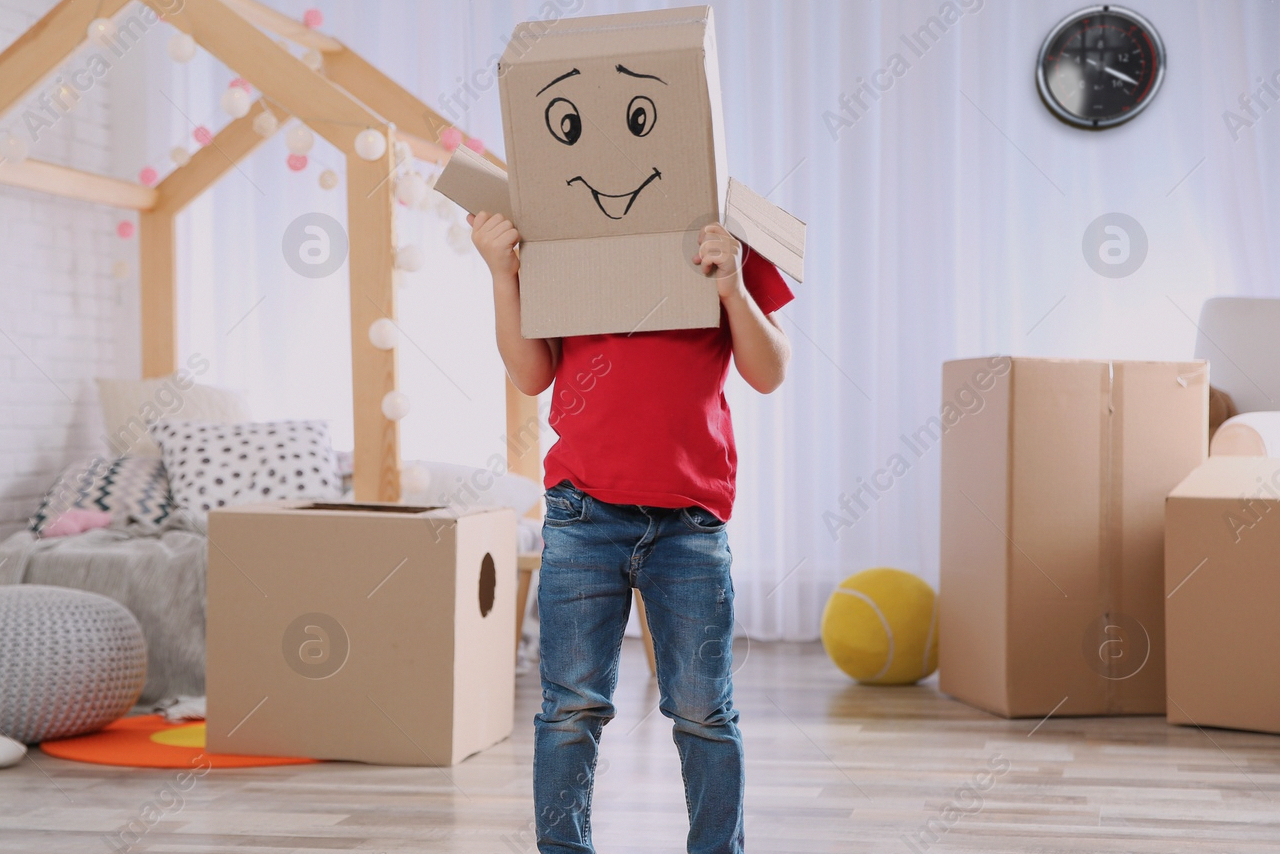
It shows **15** bar
